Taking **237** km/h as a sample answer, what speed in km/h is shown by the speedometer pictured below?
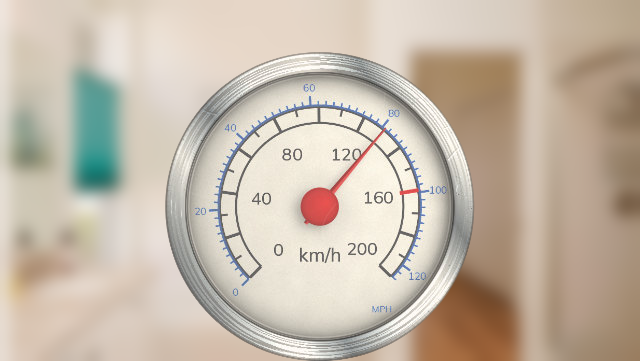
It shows **130** km/h
